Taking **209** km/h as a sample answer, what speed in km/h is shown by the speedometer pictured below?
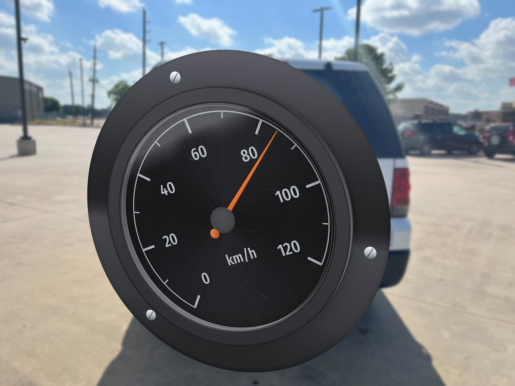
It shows **85** km/h
